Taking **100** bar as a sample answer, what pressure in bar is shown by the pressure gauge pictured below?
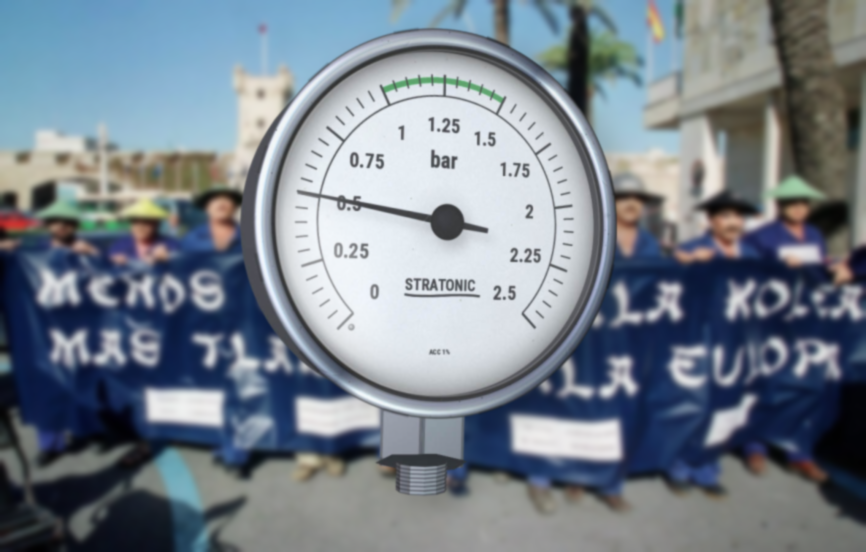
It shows **0.5** bar
